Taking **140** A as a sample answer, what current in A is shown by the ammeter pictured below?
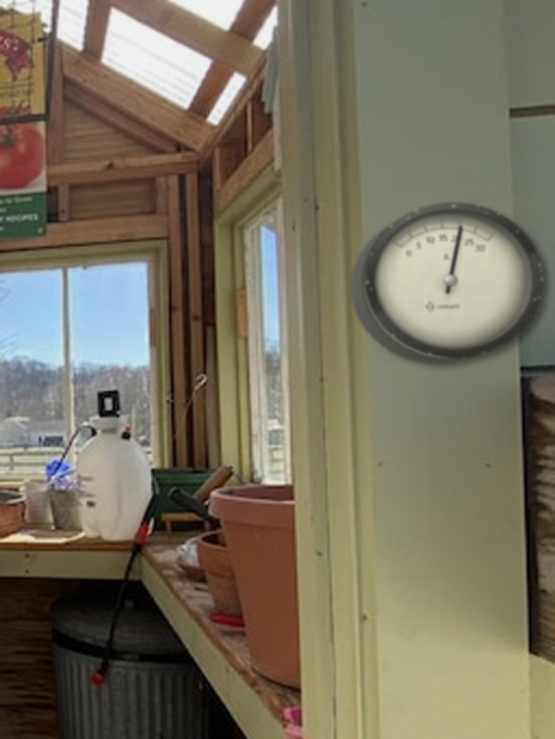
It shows **20** A
